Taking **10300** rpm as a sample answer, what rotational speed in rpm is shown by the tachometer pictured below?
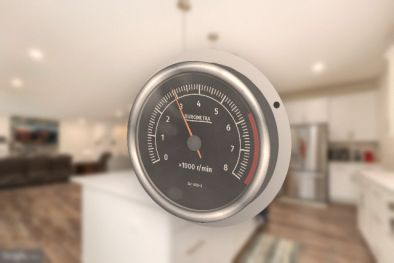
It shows **3000** rpm
